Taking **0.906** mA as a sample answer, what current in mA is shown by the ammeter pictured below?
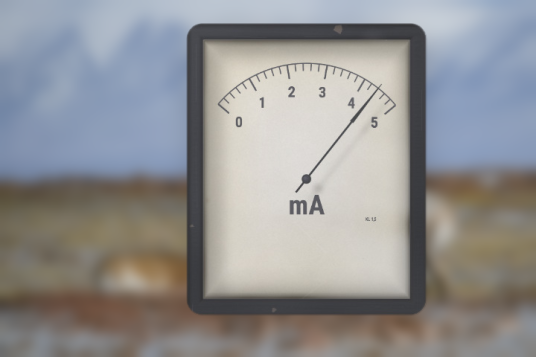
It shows **4.4** mA
